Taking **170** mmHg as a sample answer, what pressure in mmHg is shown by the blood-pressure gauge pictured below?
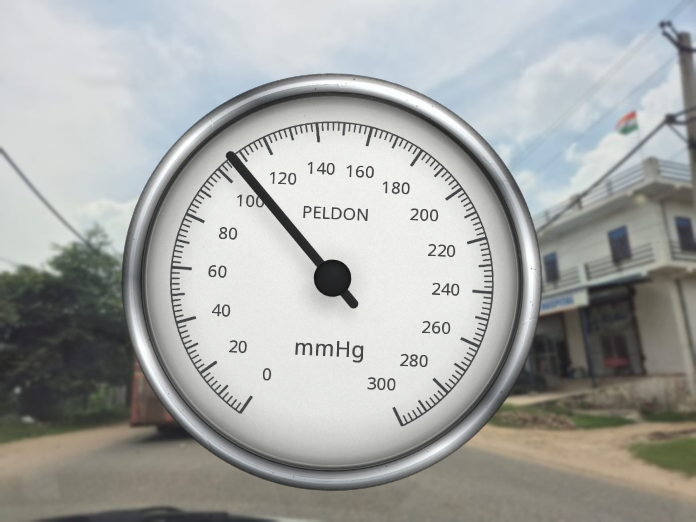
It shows **106** mmHg
